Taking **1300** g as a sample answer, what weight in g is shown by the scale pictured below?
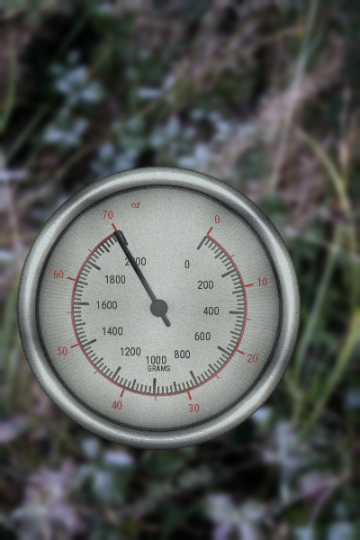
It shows **1980** g
